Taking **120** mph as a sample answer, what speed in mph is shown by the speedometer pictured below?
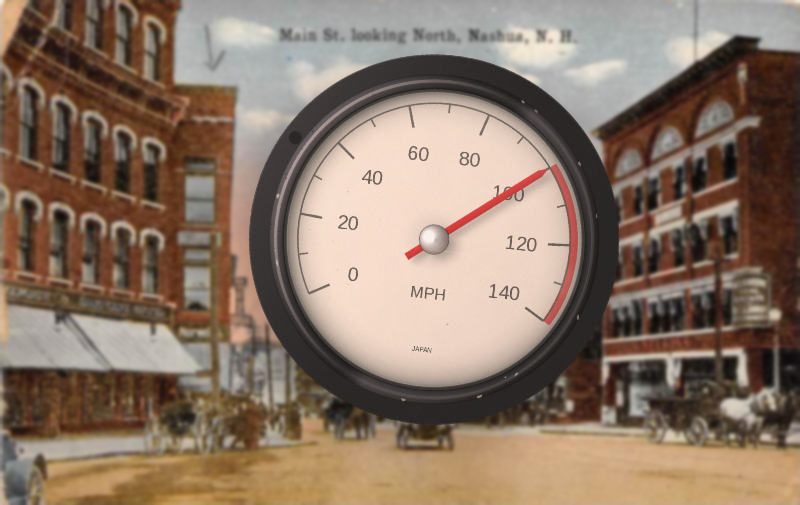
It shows **100** mph
